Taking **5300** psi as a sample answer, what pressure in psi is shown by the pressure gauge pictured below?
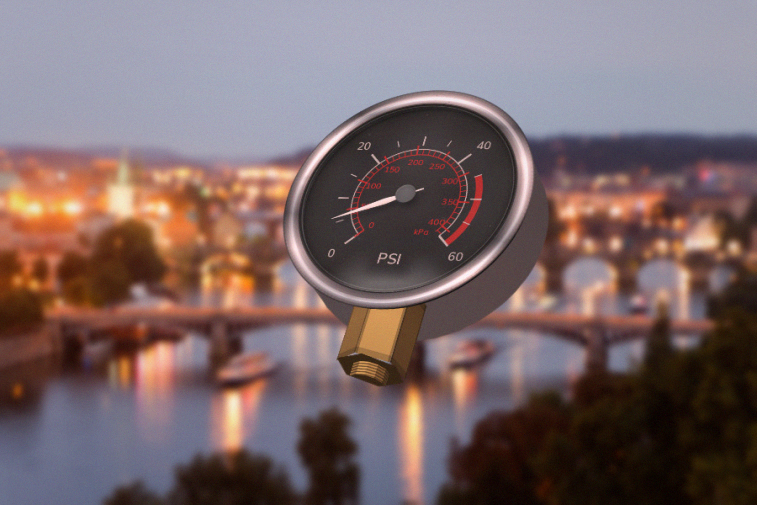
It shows **5** psi
